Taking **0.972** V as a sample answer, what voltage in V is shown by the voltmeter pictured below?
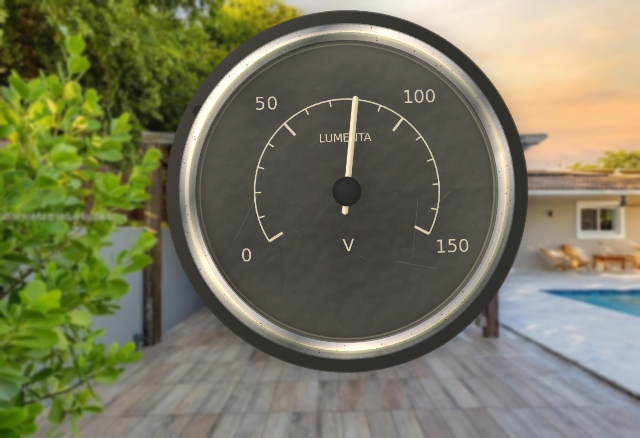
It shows **80** V
